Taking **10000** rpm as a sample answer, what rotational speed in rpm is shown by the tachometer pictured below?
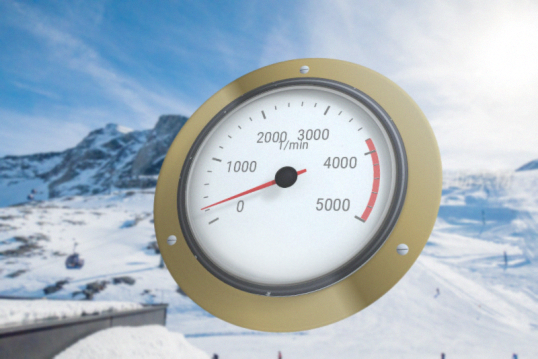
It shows **200** rpm
